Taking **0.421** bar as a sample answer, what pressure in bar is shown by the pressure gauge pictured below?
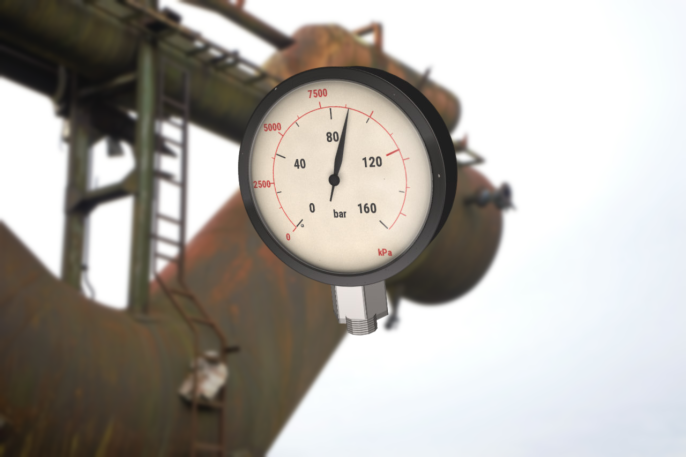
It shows **90** bar
